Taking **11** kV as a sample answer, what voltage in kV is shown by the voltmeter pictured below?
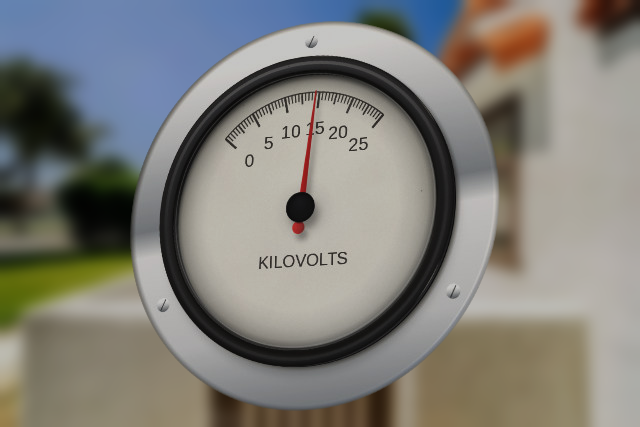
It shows **15** kV
